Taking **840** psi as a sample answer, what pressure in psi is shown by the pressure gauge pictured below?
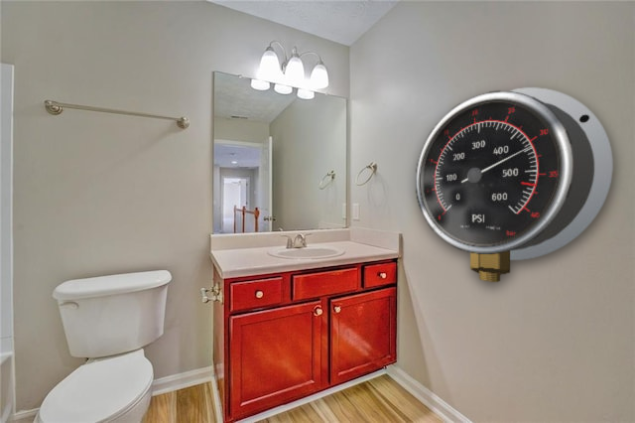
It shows **450** psi
